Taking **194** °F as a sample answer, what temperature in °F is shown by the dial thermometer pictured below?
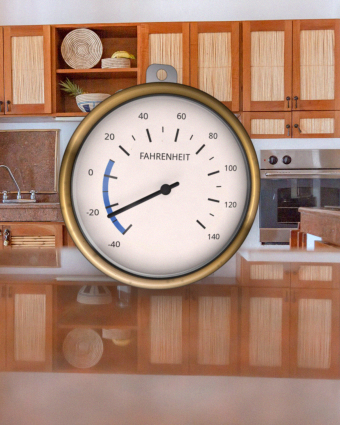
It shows **-25** °F
